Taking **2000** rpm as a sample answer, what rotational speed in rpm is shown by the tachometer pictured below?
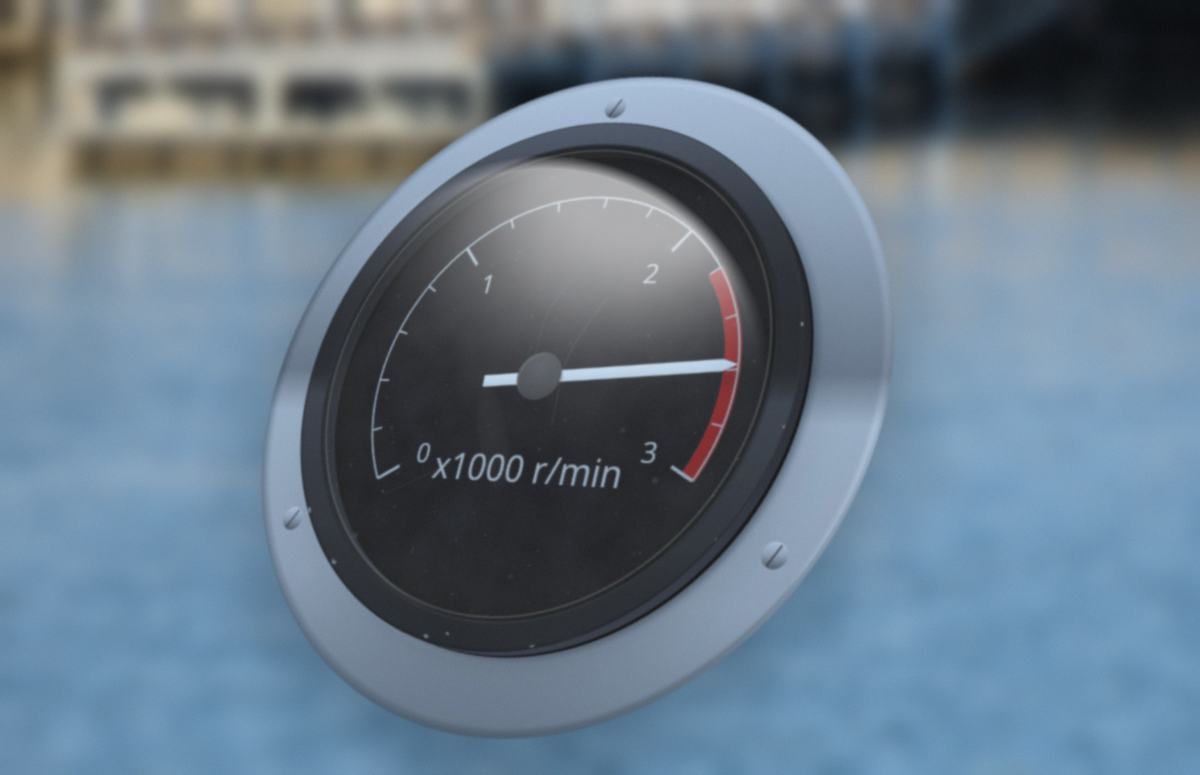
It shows **2600** rpm
